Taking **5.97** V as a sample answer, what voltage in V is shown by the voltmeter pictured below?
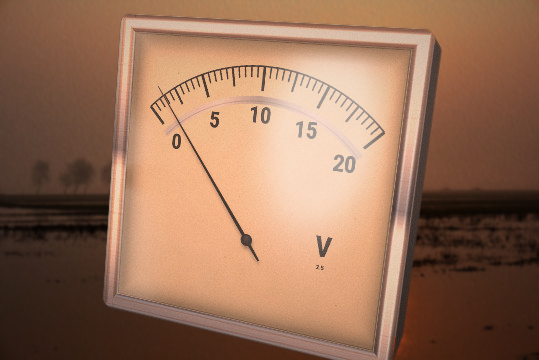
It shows **1.5** V
